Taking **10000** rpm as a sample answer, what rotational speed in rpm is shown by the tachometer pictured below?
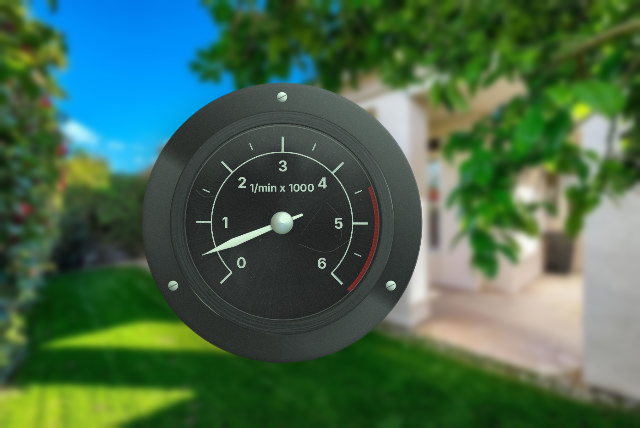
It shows **500** rpm
